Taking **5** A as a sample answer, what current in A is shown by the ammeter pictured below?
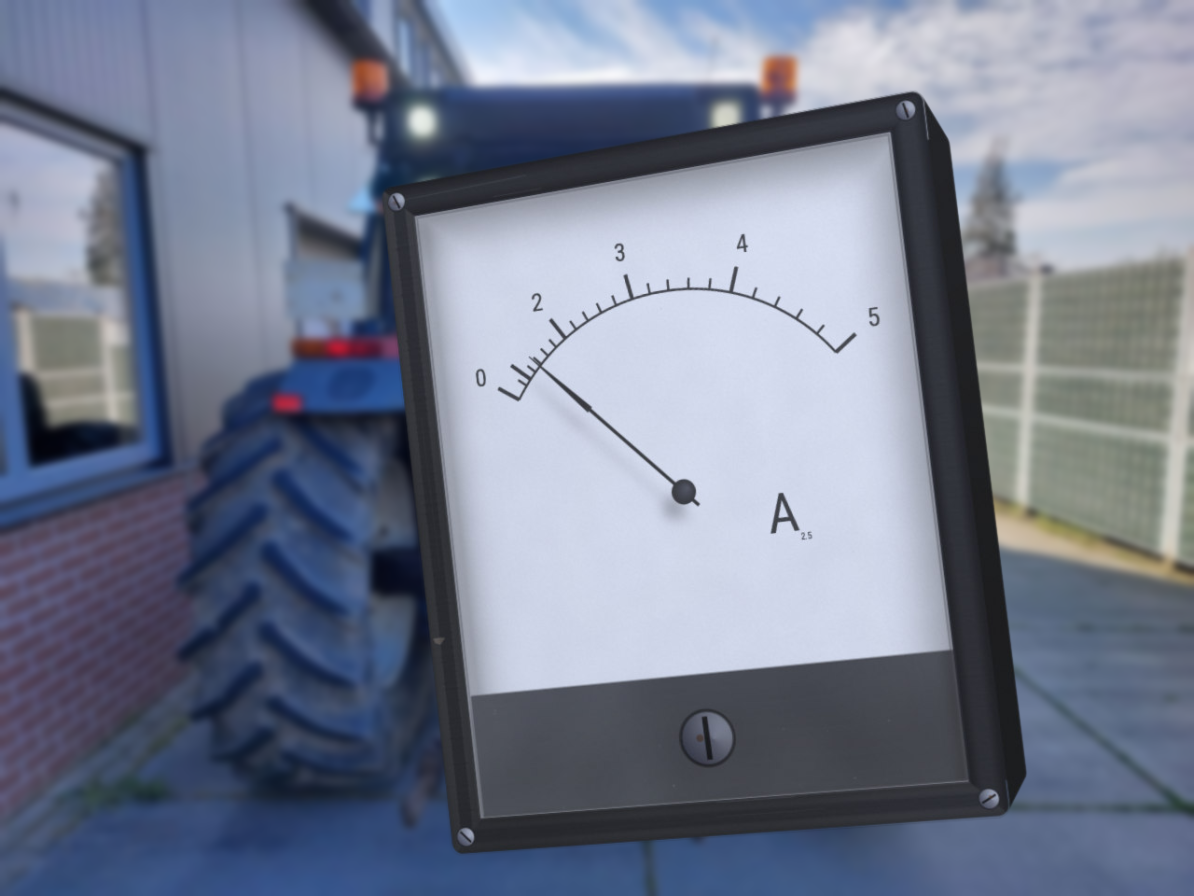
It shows **1.4** A
